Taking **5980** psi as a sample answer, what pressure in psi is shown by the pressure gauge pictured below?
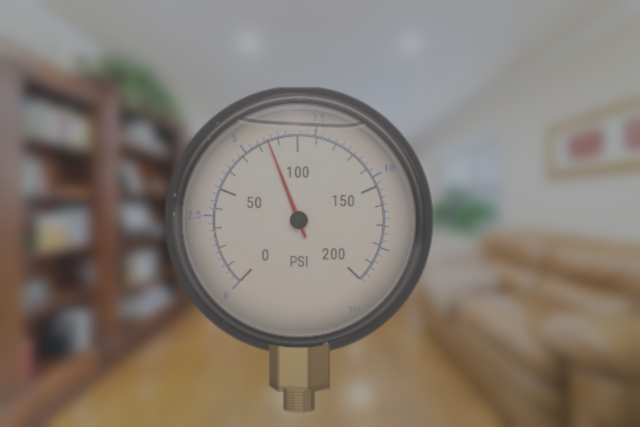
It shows **85** psi
